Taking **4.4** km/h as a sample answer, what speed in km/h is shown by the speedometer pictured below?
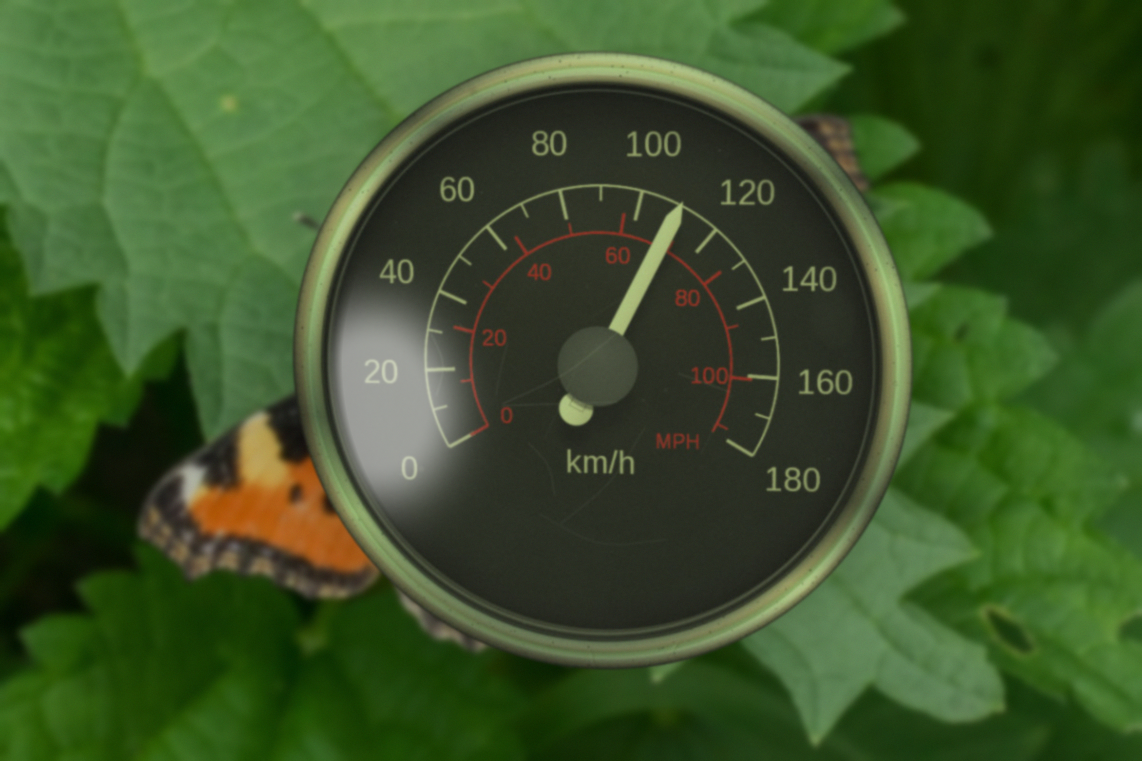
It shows **110** km/h
